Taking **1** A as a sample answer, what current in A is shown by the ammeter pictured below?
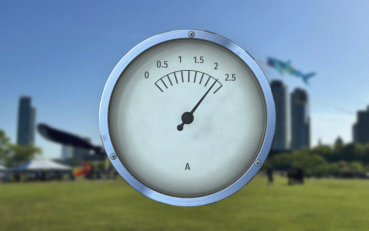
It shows **2.25** A
